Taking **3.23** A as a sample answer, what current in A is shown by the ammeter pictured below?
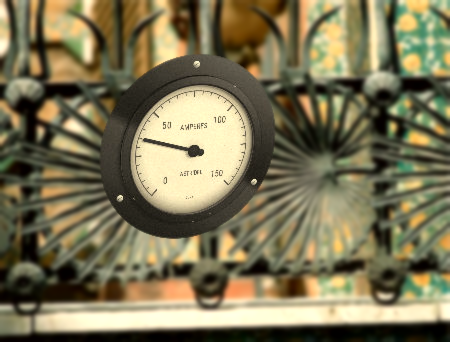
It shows **35** A
